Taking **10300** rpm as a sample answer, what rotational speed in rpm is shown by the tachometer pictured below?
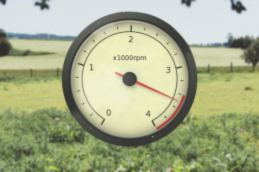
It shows **3500** rpm
